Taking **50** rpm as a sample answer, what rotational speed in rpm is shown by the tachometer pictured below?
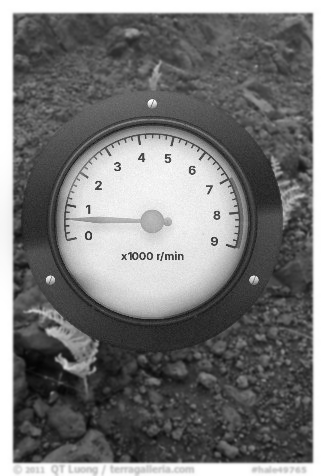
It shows **600** rpm
